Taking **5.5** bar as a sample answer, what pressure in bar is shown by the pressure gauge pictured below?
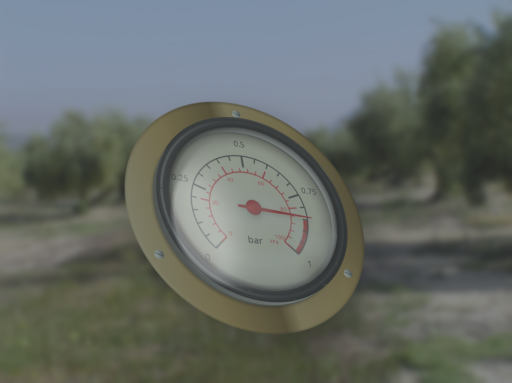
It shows **0.85** bar
